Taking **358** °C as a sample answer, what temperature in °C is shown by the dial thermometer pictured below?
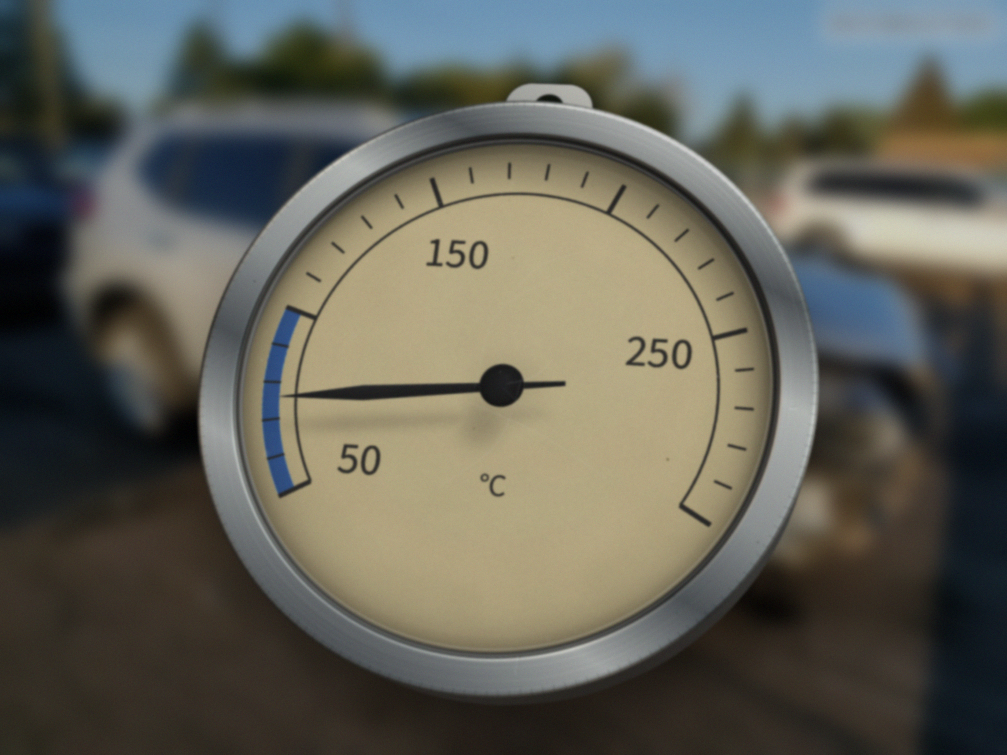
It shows **75** °C
